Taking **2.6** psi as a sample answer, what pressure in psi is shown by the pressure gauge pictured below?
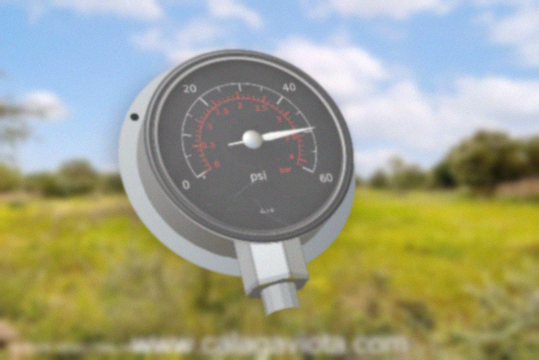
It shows **50** psi
